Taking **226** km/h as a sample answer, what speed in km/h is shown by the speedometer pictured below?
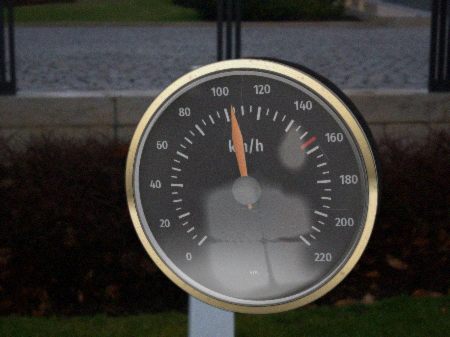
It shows **105** km/h
